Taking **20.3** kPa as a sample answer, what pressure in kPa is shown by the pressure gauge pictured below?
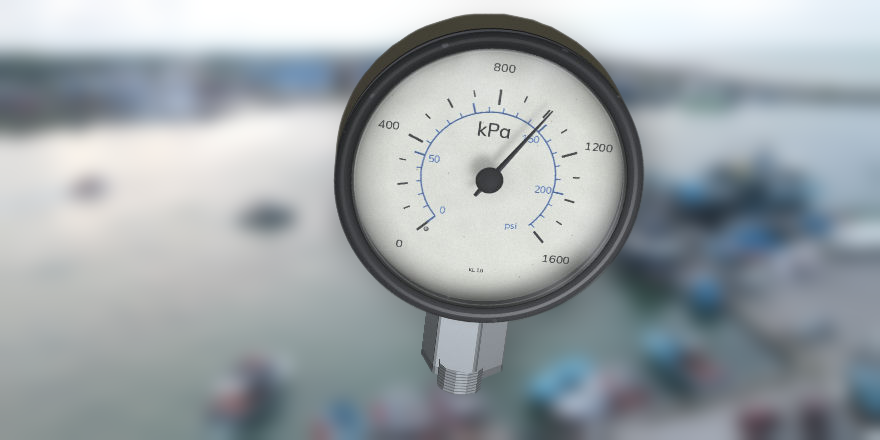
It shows **1000** kPa
